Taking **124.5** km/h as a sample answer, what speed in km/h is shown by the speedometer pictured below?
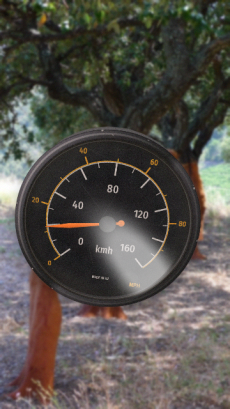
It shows **20** km/h
